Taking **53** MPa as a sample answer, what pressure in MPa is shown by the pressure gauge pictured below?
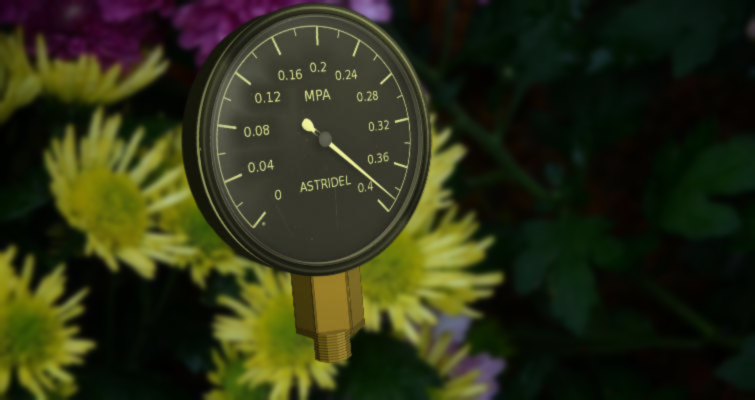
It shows **0.39** MPa
